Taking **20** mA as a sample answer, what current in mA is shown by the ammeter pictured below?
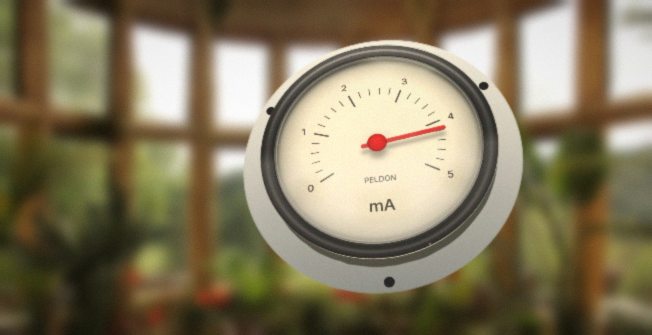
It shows **4.2** mA
